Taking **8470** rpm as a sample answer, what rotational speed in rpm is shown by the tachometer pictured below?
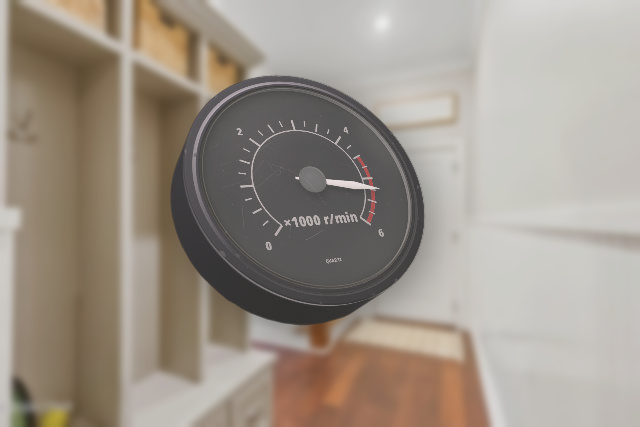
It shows **5250** rpm
